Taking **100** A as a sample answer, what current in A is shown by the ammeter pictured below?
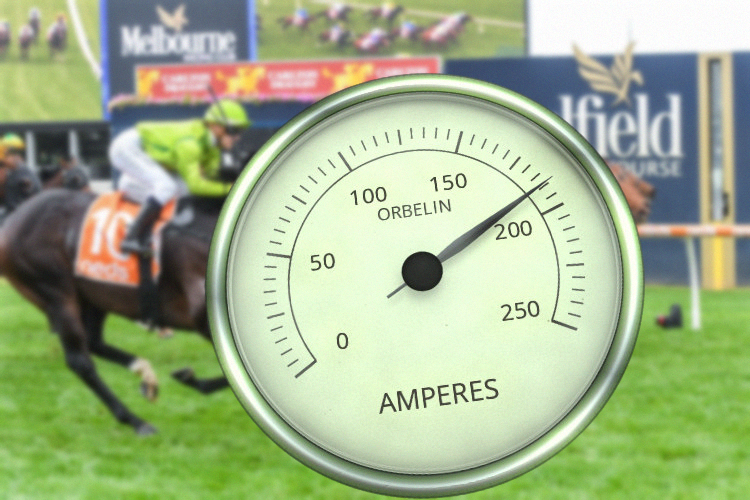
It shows **190** A
